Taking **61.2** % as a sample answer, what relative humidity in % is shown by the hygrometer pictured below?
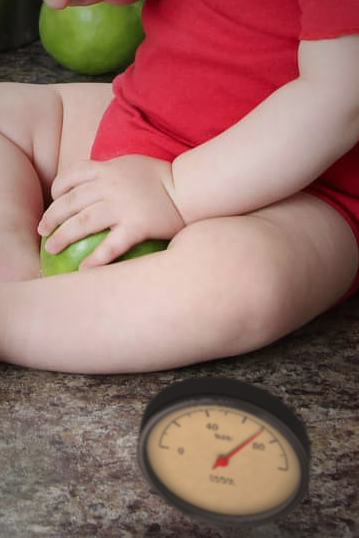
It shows **70** %
